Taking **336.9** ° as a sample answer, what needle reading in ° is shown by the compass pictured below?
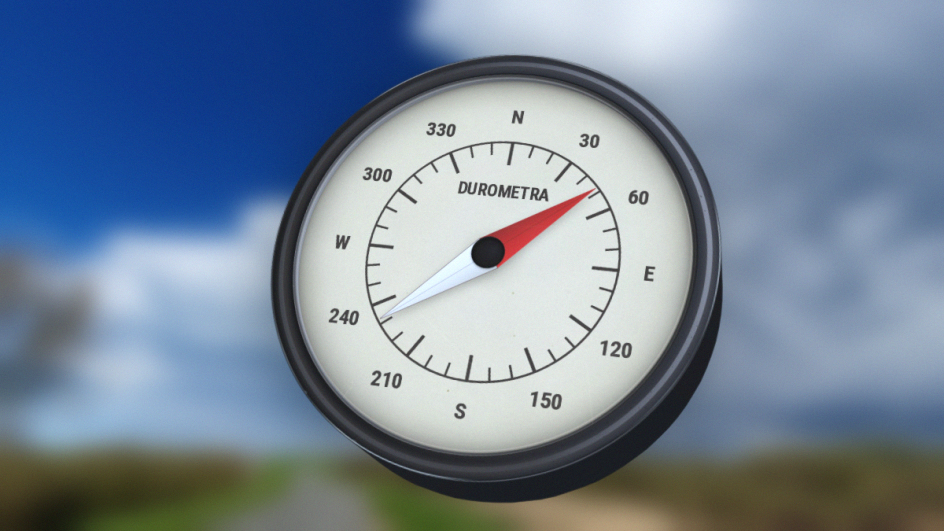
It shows **50** °
